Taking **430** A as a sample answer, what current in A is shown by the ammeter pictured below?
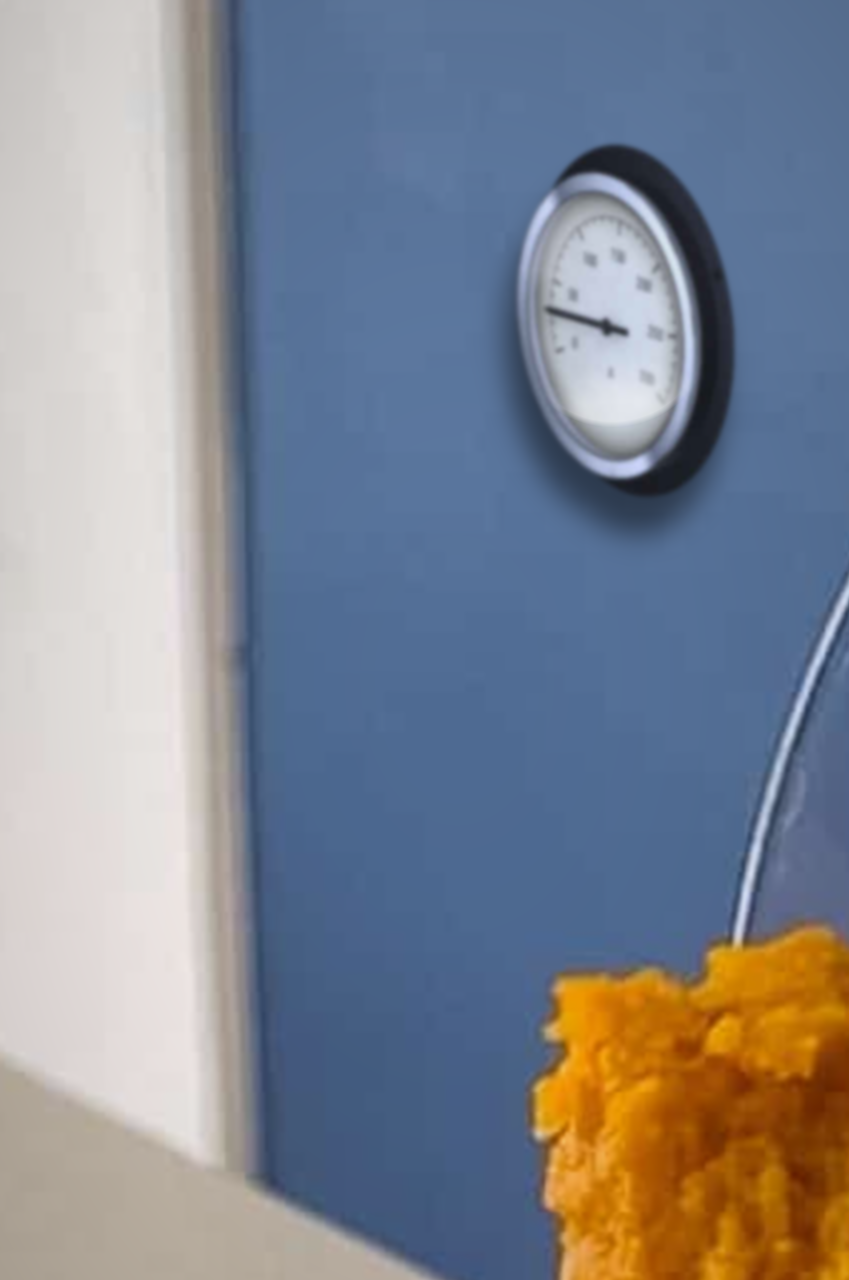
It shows **30** A
